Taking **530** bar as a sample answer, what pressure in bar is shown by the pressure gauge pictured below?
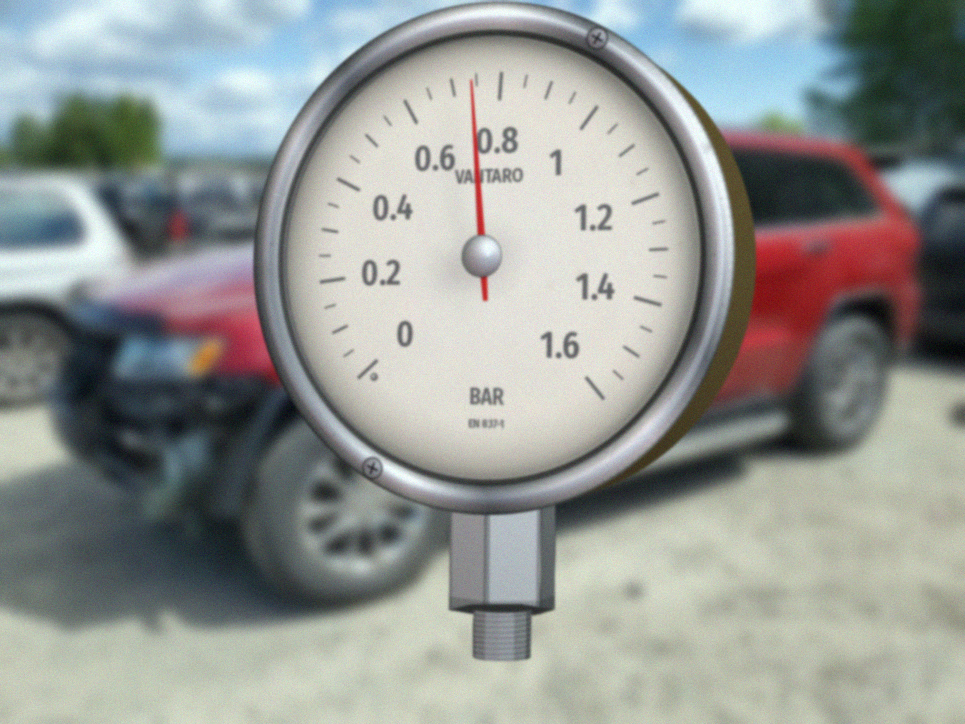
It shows **0.75** bar
